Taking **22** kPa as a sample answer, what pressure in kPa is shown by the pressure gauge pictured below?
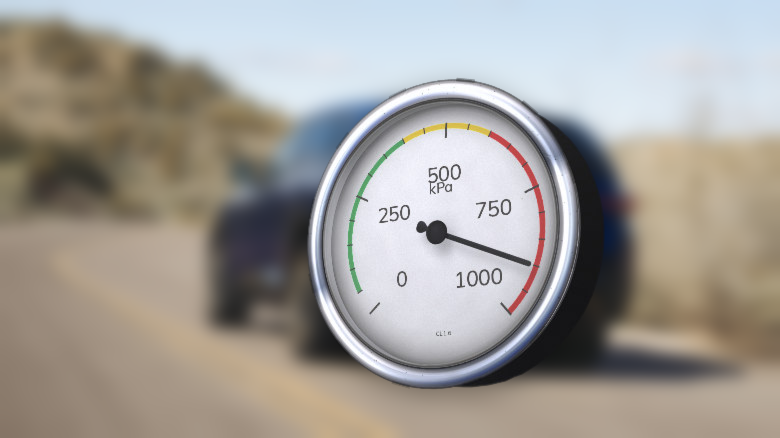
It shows **900** kPa
